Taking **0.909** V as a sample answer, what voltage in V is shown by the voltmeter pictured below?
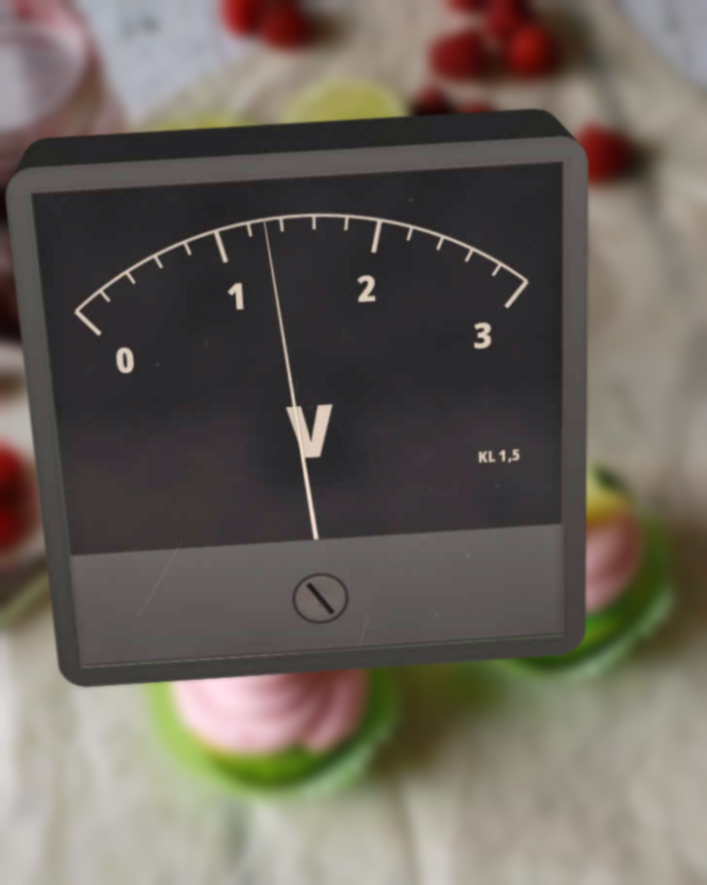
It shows **1.3** V
